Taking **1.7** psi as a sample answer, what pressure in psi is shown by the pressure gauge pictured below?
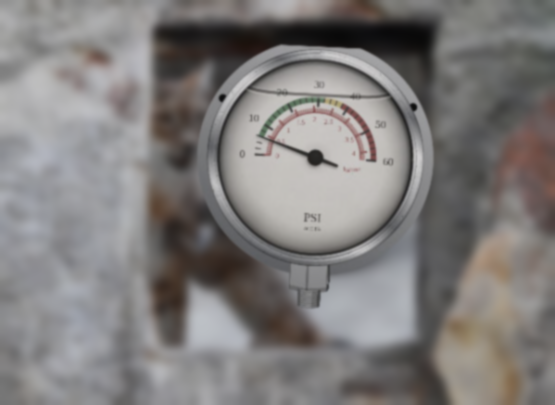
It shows **6** psi
